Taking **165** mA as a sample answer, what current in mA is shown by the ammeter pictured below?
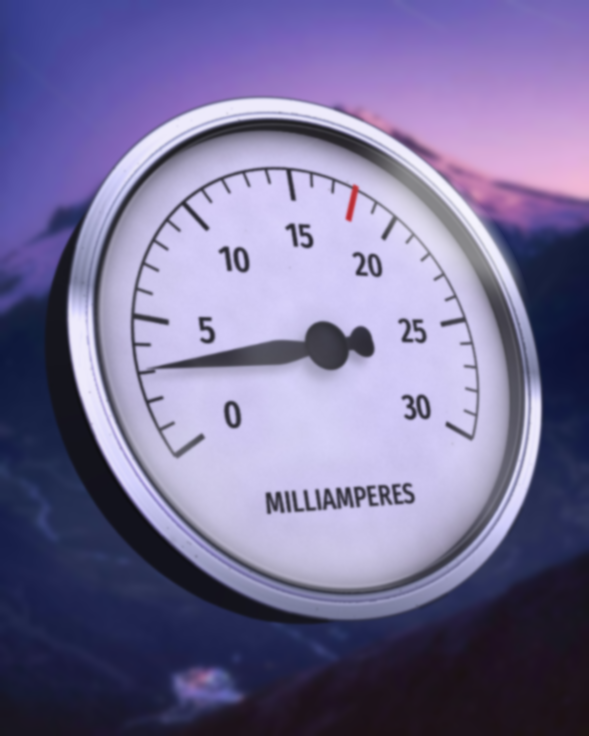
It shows **3** mA
